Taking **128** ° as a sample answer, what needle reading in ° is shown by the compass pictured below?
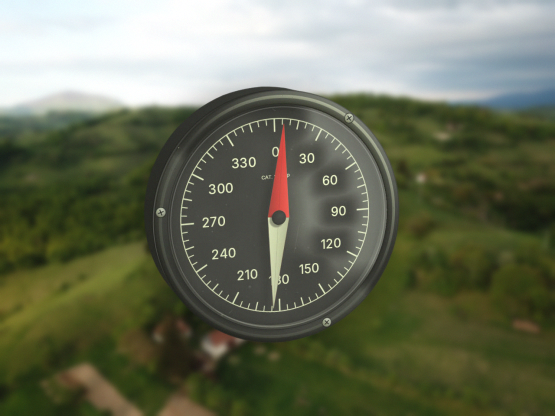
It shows **5** °
